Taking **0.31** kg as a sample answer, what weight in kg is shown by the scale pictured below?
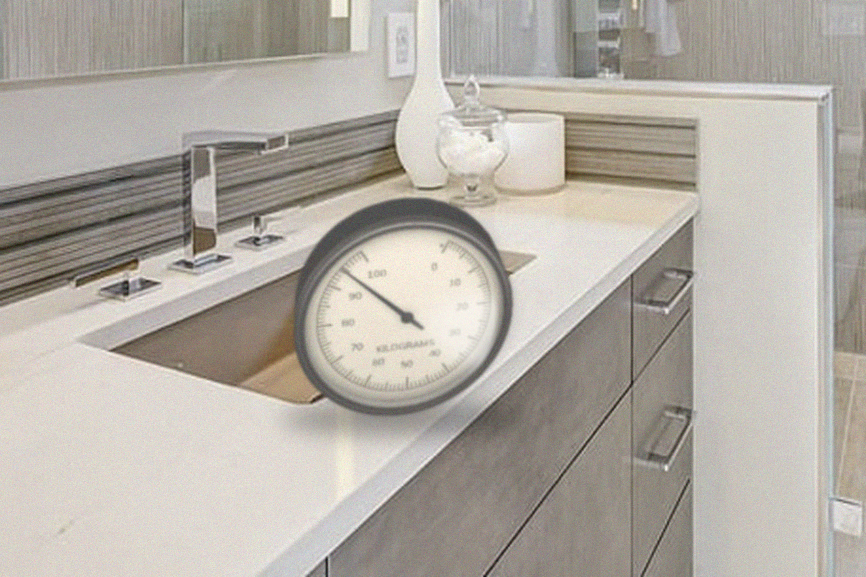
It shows **95** kg
